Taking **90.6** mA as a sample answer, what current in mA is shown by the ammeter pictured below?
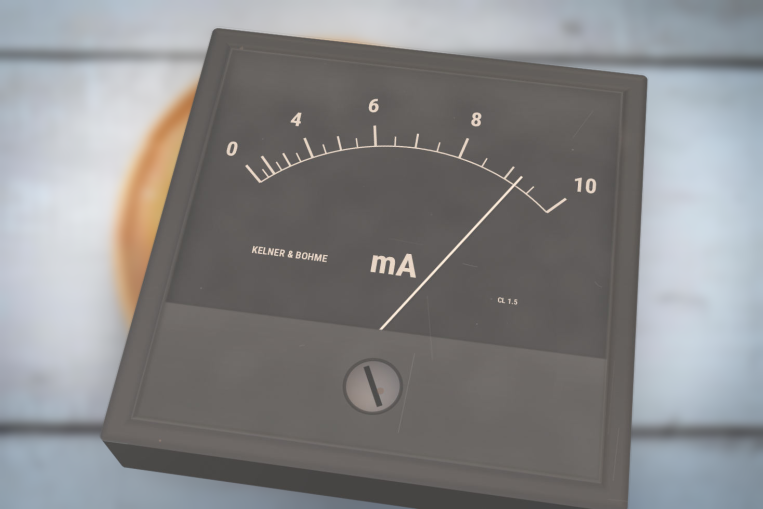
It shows **9.25** mA
